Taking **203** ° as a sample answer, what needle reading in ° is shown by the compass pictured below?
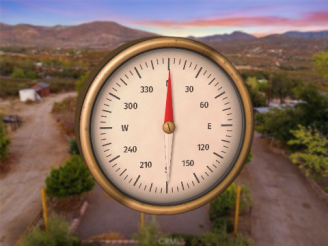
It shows **0** °
